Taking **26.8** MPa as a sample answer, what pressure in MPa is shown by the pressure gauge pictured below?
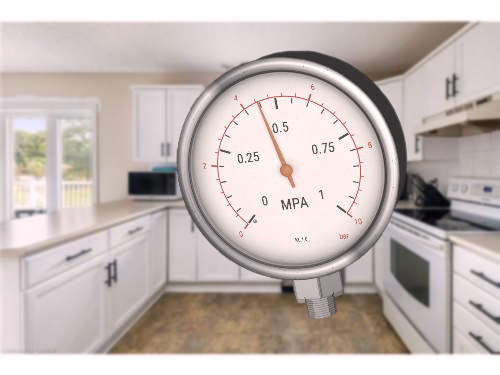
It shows **0.45** MPa
